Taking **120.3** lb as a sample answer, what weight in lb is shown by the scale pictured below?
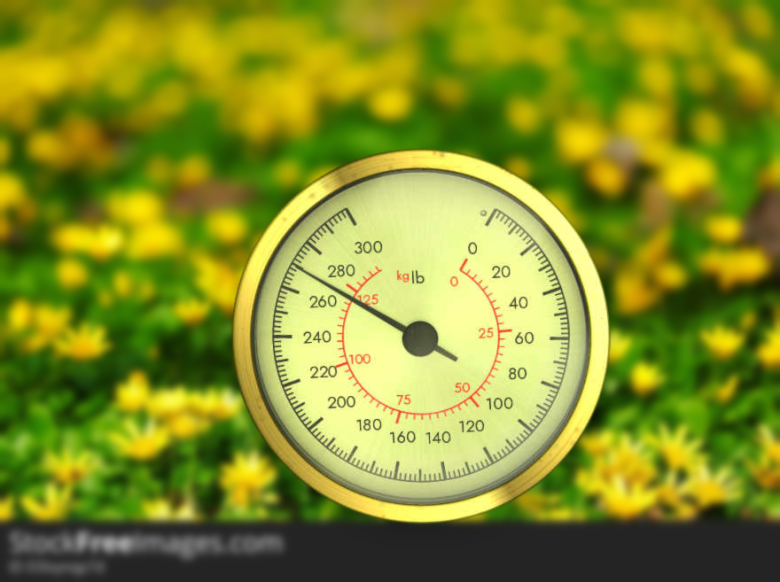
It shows **270** lb
